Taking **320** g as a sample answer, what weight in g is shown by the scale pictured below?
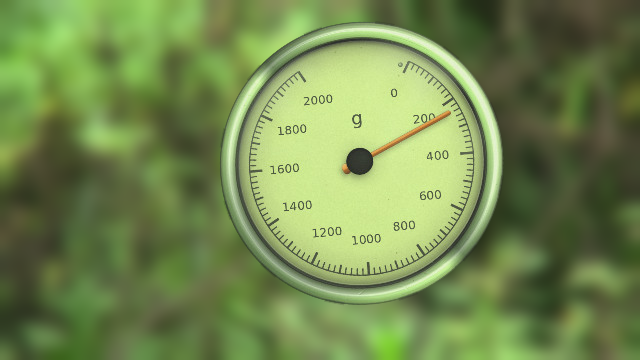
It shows **240** g
